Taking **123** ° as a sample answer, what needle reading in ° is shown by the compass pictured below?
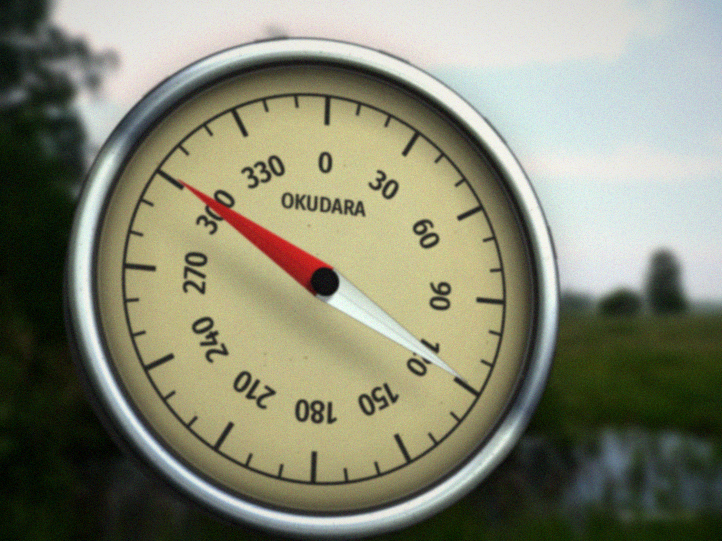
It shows **300** °
